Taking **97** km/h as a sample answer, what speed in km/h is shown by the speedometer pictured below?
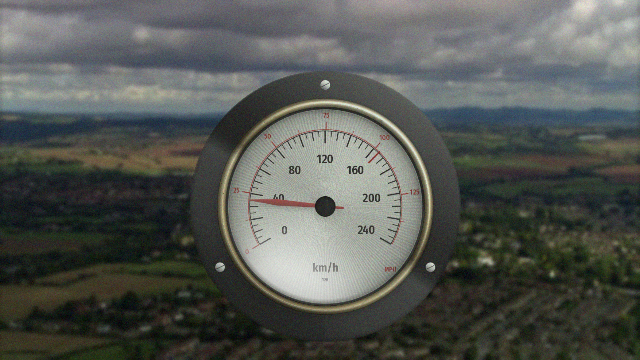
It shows **35** km/h
